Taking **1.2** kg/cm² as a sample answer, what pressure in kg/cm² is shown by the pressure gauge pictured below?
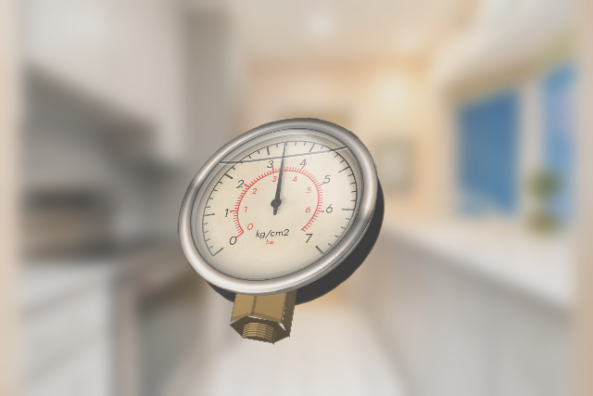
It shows **3.4** kg/cm²
